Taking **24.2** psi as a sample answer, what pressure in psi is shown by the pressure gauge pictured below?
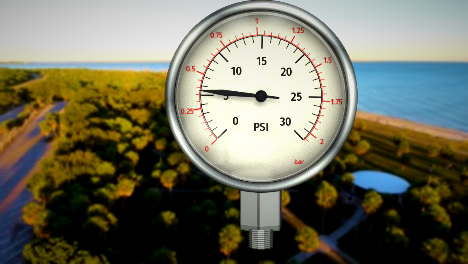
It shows **5.5** psi
